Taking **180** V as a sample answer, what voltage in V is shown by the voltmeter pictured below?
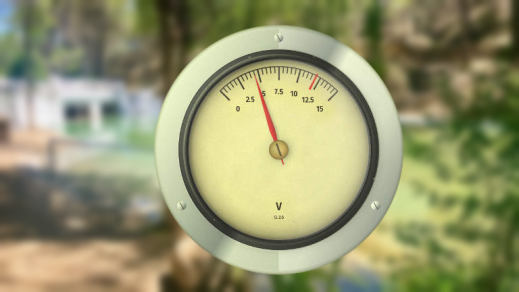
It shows **4.5** V
